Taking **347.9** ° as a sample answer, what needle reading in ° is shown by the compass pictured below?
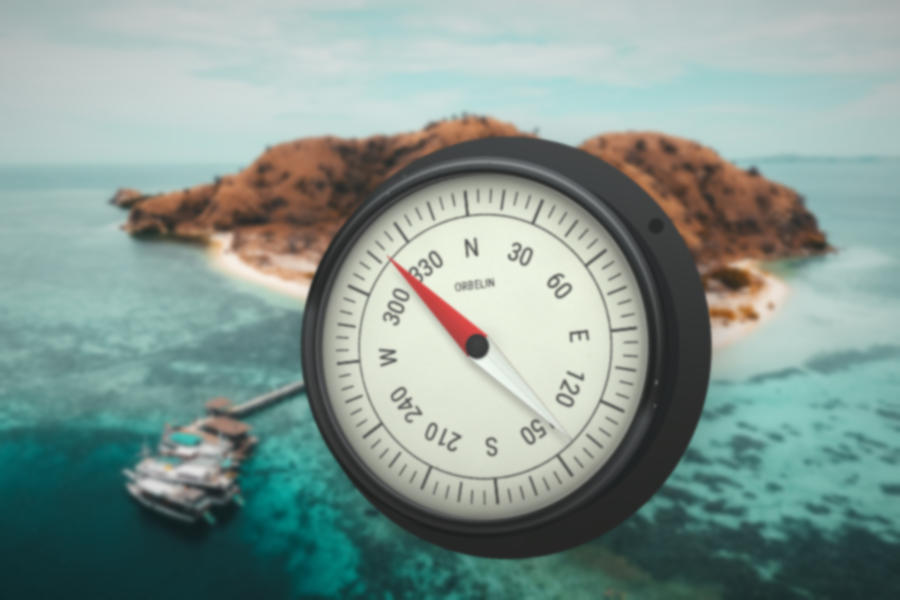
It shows **320** °
